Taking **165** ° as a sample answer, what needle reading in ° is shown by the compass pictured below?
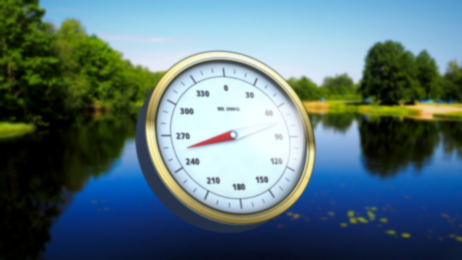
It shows **255** °
